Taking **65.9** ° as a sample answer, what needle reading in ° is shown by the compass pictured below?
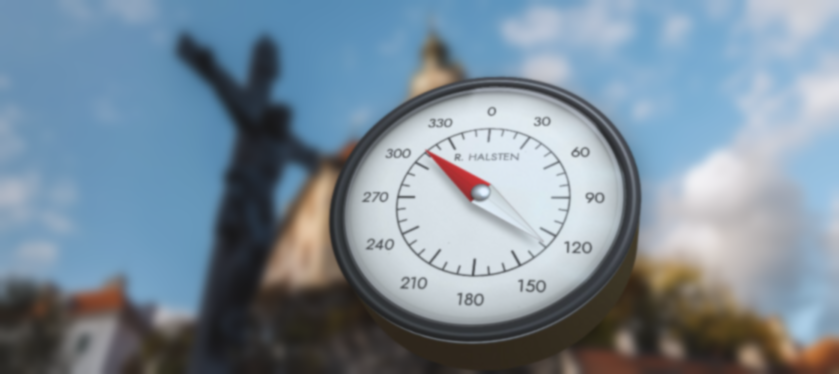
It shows **310** °
